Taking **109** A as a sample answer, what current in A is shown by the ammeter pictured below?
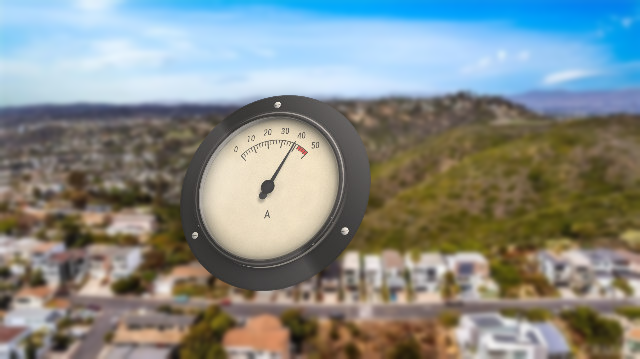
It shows **40** A
